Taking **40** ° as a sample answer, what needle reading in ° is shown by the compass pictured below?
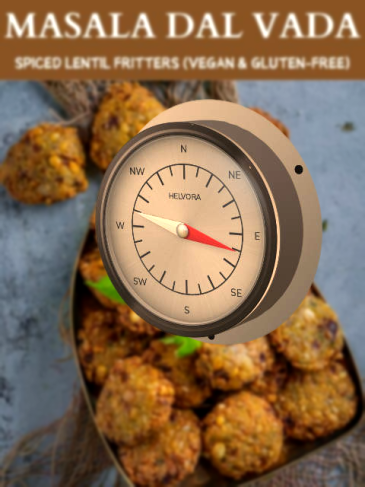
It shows **105** °
